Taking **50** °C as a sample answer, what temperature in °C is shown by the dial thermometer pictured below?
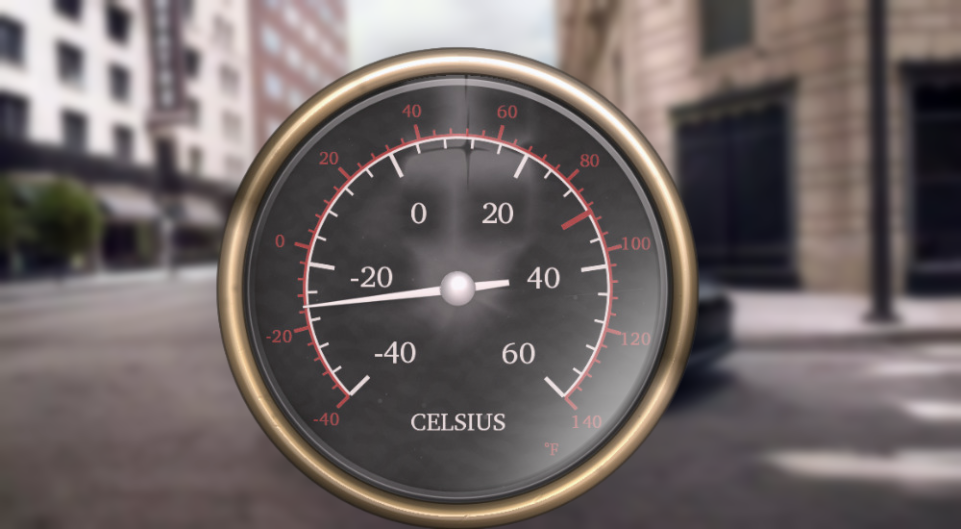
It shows **-26** °C
